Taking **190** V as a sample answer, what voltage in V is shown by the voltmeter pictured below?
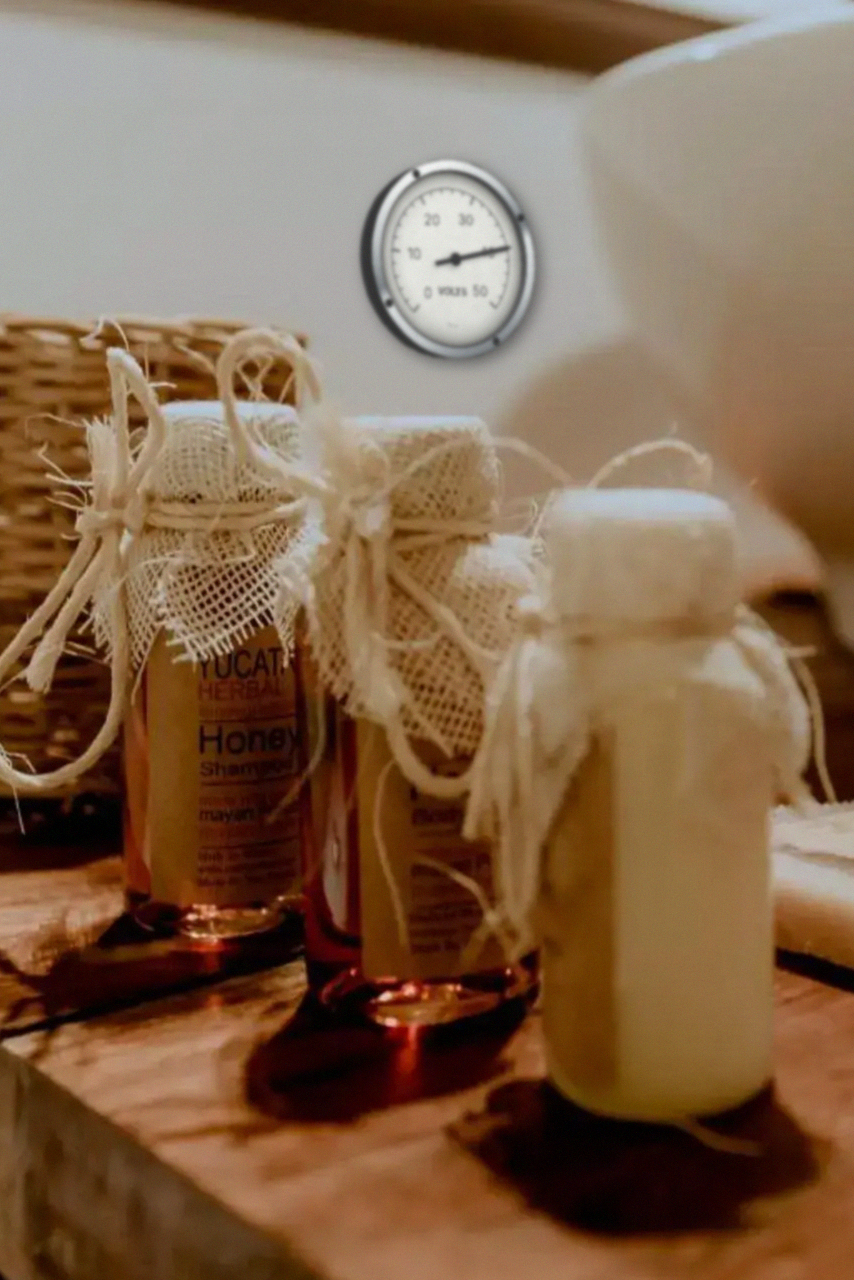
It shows **40** V
